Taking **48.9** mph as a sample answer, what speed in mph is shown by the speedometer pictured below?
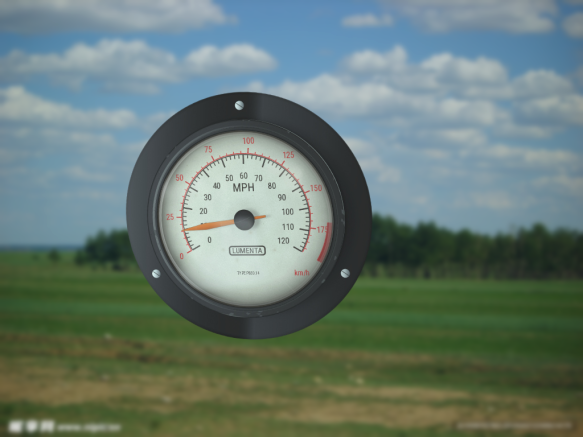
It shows **10** mph
